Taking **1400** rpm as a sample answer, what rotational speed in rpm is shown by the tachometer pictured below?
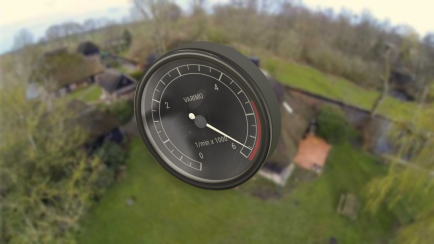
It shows **5750** rpm
